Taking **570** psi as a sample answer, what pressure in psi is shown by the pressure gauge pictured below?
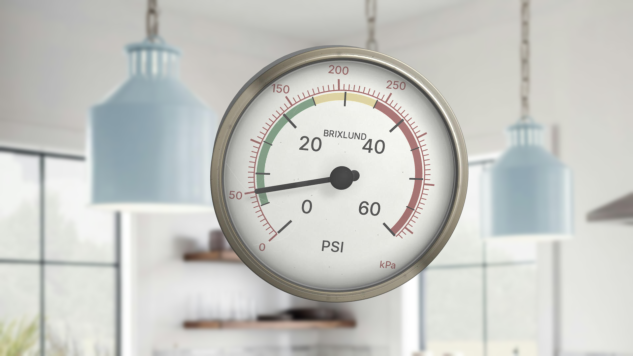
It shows **7.5** psi
